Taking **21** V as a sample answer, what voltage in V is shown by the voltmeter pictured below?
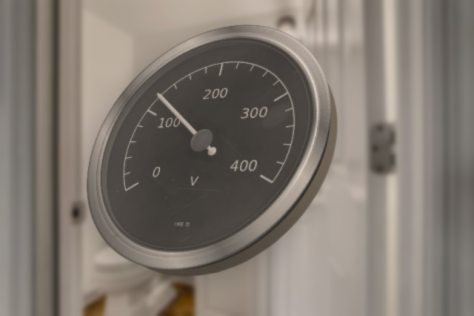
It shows **120** V
